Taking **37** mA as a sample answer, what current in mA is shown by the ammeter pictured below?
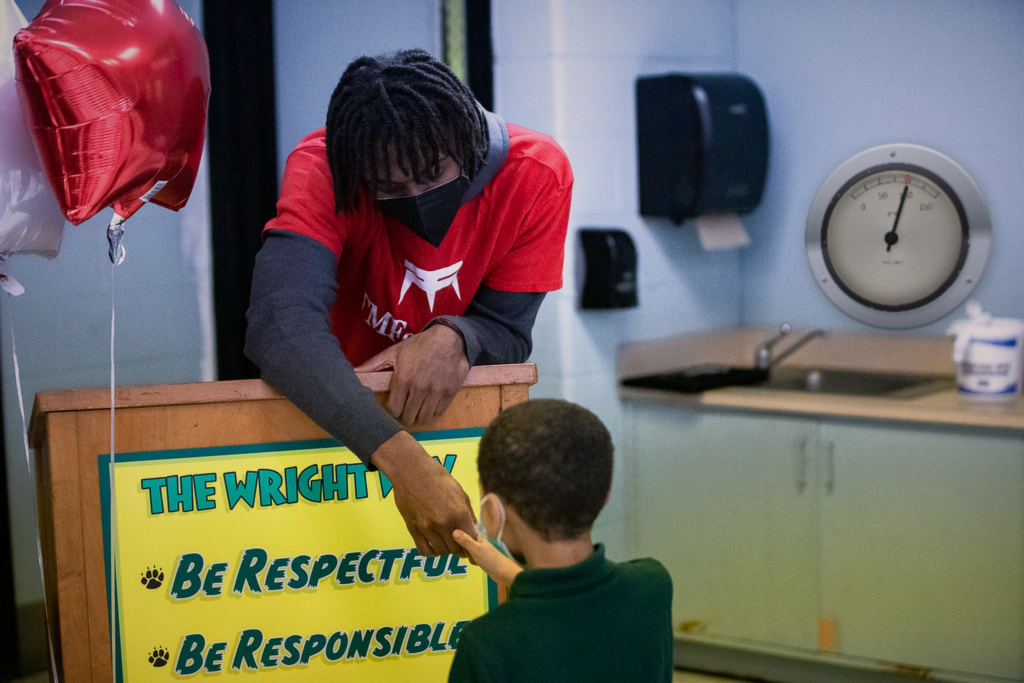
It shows **100** mA
